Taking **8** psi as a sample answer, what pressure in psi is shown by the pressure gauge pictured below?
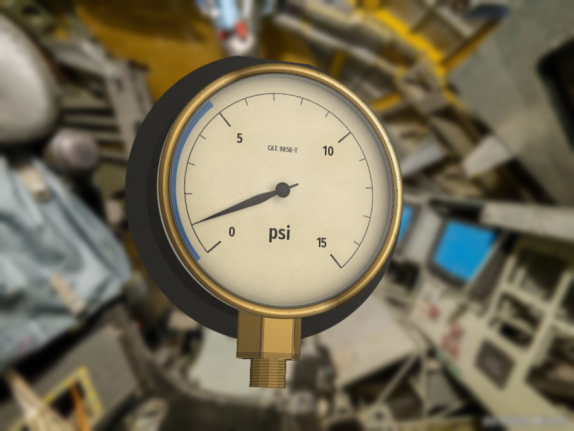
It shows **1** psi
